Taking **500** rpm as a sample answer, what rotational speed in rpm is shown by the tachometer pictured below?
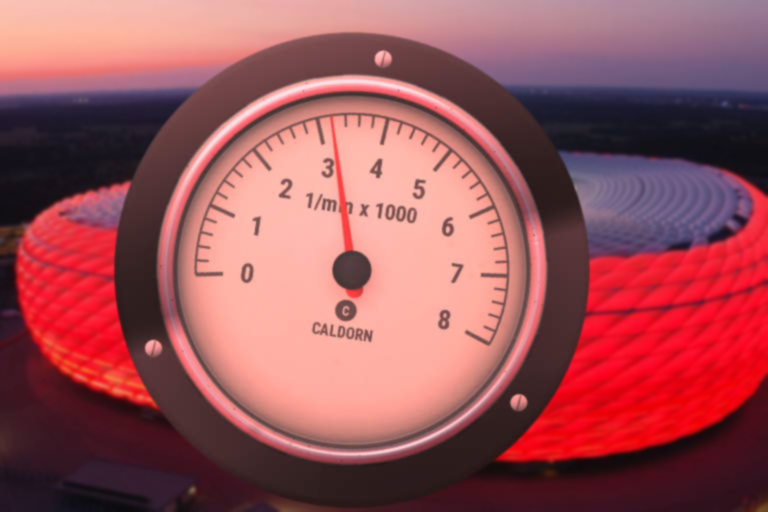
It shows **3200** rpm
